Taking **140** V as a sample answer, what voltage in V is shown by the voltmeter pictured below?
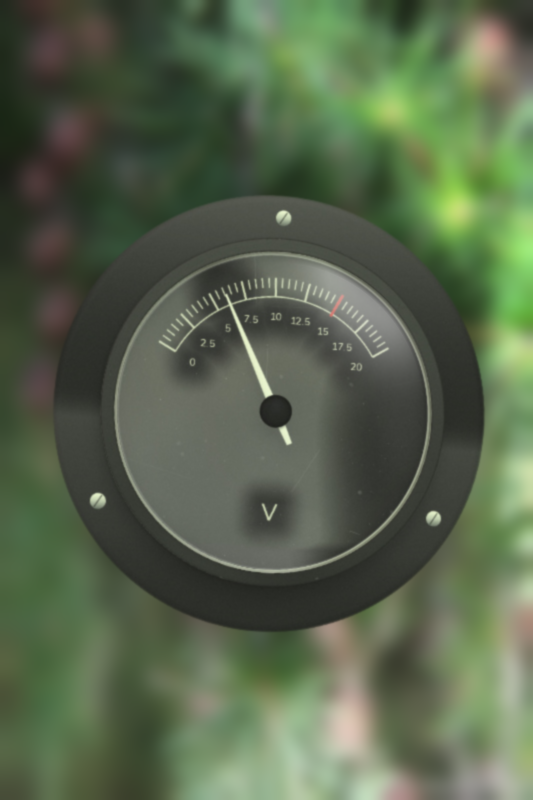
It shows **6** V
